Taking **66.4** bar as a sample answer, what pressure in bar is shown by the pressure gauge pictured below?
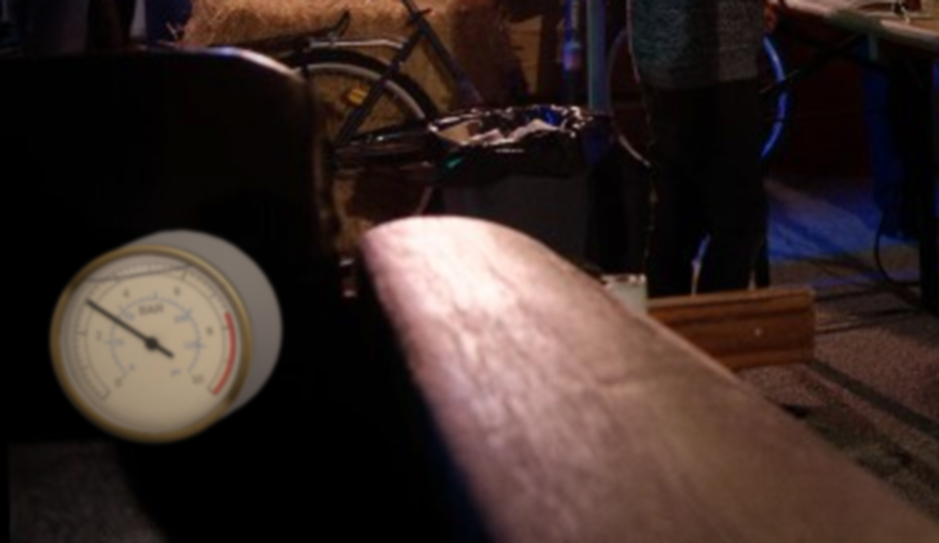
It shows **3** bar
